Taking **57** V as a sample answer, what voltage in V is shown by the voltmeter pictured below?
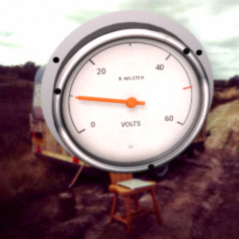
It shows **10** V
